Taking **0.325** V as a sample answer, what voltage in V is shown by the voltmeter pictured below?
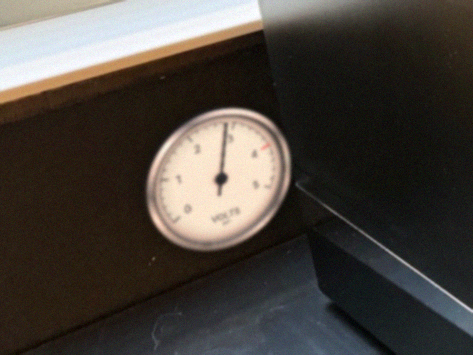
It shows **2.8** V
